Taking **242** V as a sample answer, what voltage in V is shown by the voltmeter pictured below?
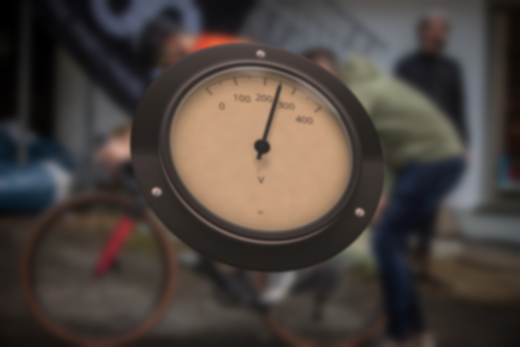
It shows **250** V
